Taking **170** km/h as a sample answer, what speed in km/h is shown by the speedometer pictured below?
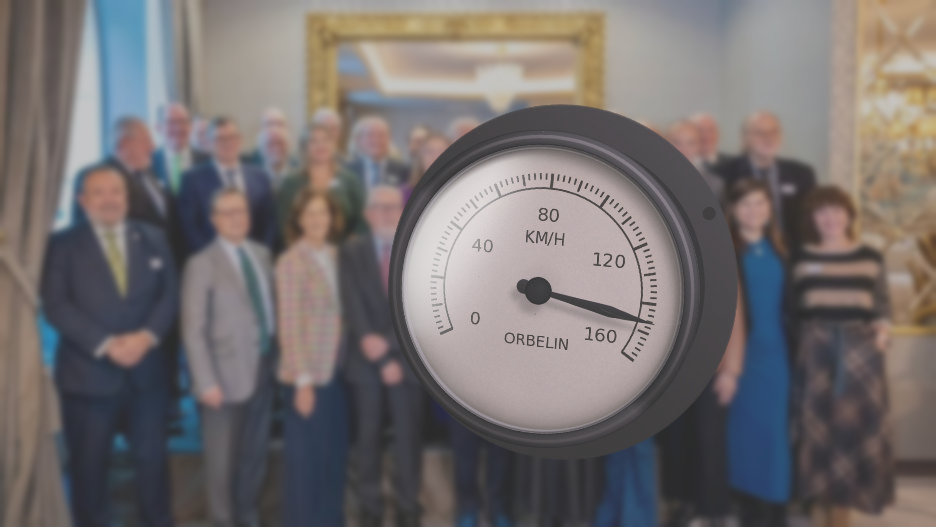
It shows **146** km/h
